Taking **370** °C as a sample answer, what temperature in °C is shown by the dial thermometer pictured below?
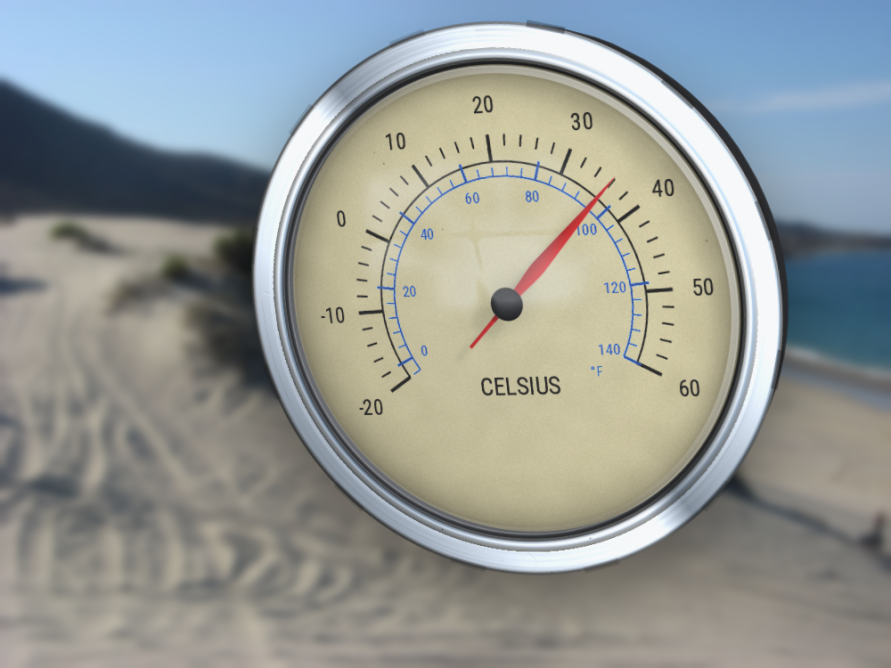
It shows **36** °C
